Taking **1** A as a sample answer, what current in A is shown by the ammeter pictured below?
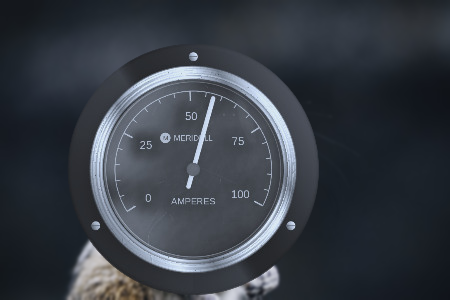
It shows **57.5** A
